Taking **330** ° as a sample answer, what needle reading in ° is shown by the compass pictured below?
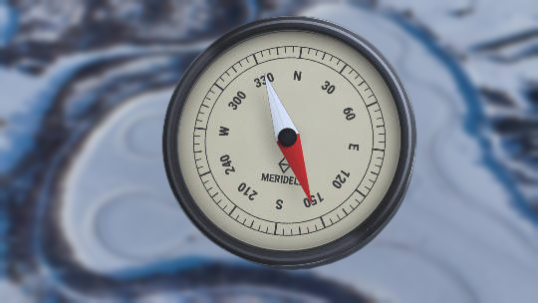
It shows **152.5** °
